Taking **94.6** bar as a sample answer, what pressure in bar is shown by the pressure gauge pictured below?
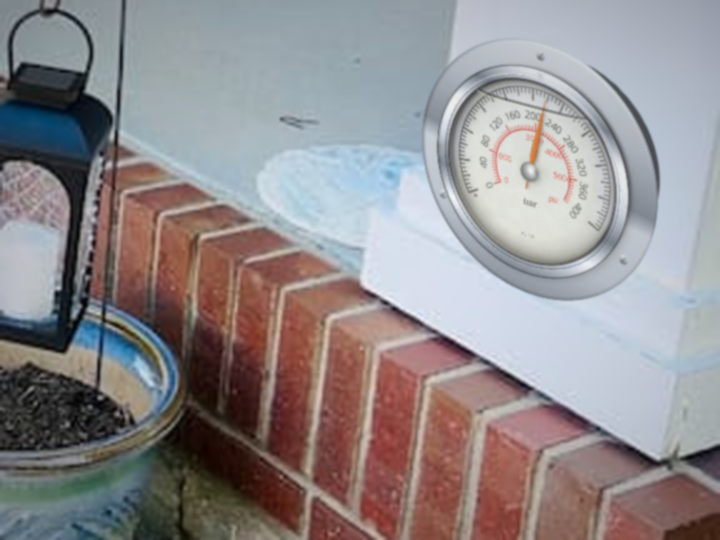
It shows **220** bar
